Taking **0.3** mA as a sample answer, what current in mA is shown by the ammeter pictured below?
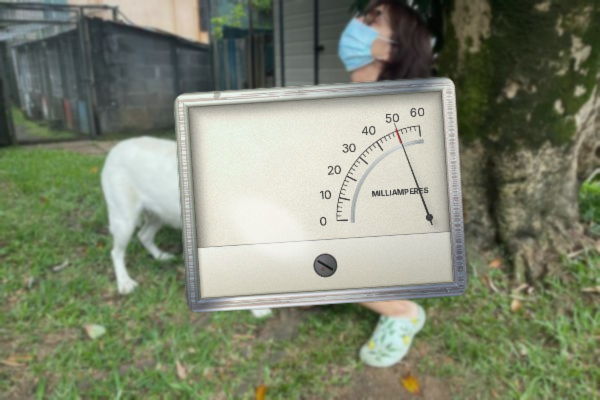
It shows **50** mA
